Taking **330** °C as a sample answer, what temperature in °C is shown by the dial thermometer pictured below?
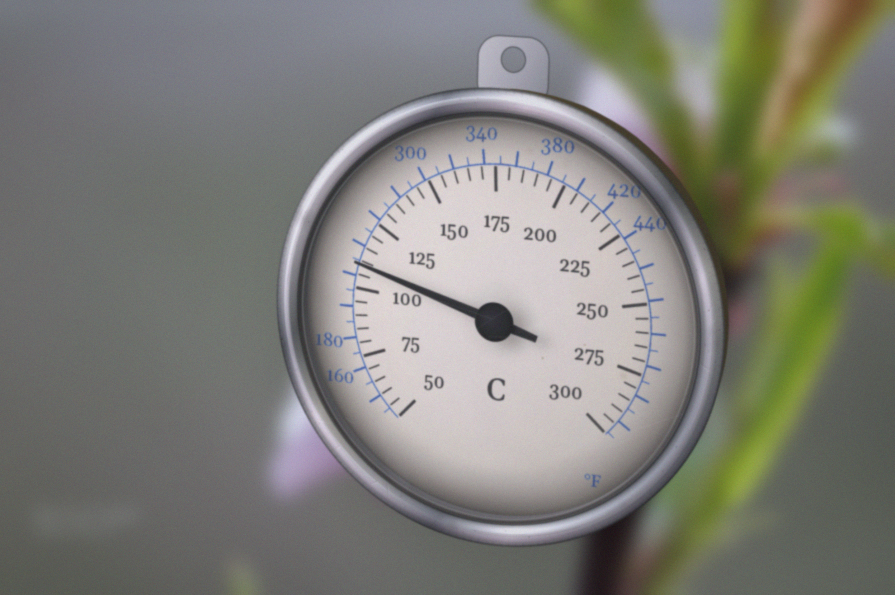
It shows **110** °C
